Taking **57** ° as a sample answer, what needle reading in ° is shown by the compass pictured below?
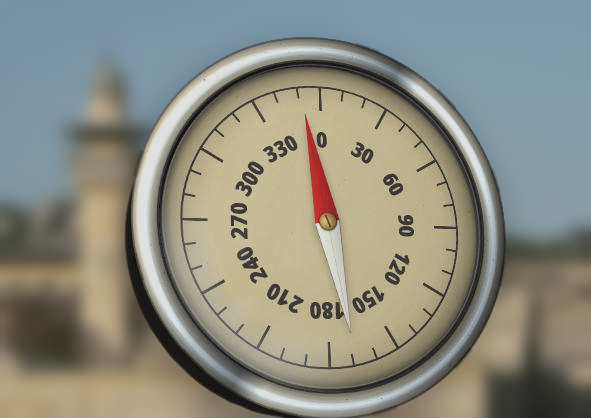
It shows **350** °
